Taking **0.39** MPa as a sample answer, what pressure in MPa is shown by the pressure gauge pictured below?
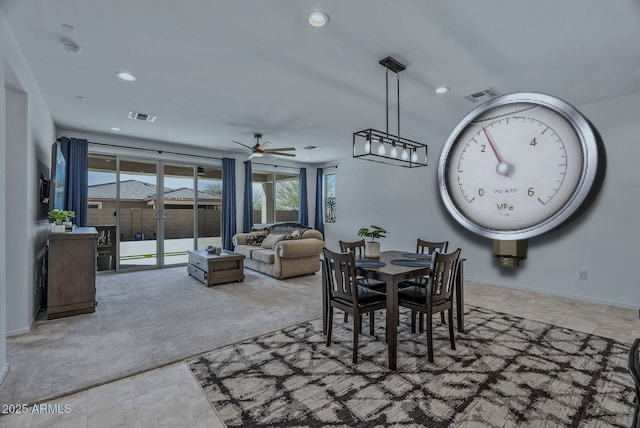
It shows **2.4** MPa
